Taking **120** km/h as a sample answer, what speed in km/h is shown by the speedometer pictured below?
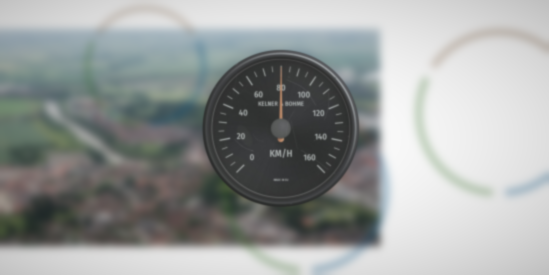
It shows **80** km/h
